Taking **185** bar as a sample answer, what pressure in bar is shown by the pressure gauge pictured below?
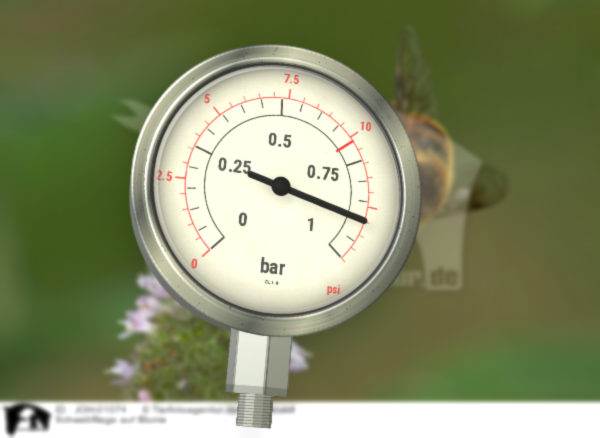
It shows **0.9** bar
